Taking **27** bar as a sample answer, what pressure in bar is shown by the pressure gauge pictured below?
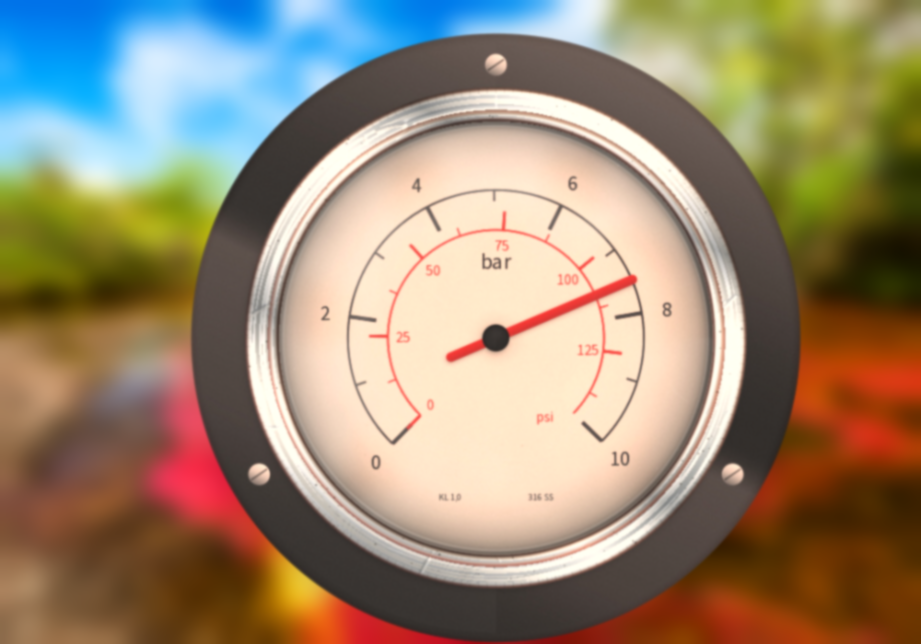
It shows **7.5** bar
